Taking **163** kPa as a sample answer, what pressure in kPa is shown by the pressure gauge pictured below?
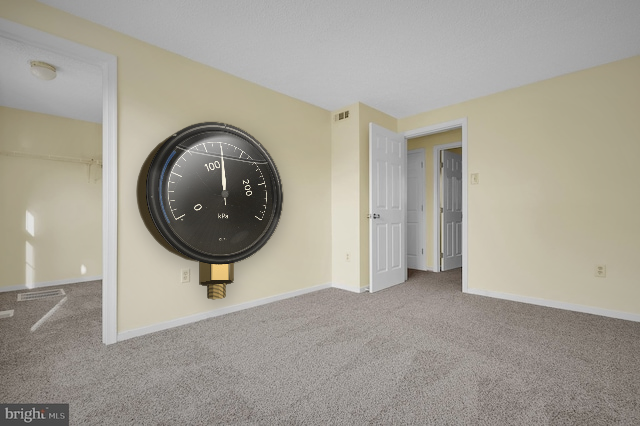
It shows **120** kPa
